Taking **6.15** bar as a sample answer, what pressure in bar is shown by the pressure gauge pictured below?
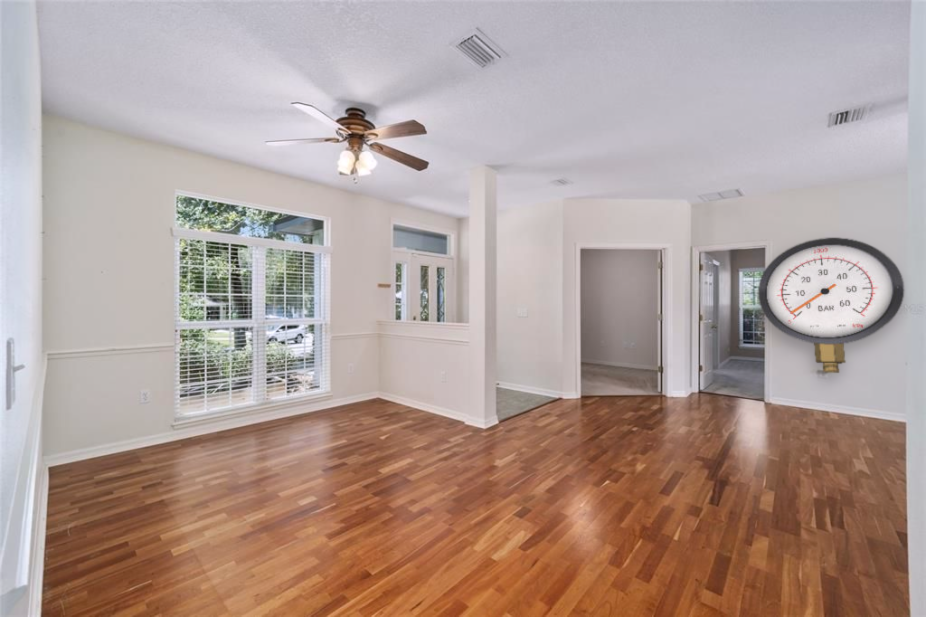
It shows **2** bar
